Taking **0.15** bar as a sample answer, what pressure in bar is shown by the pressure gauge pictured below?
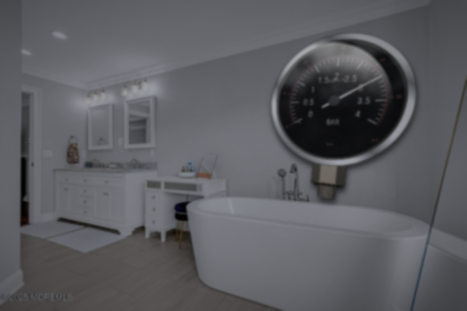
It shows **3** bar
